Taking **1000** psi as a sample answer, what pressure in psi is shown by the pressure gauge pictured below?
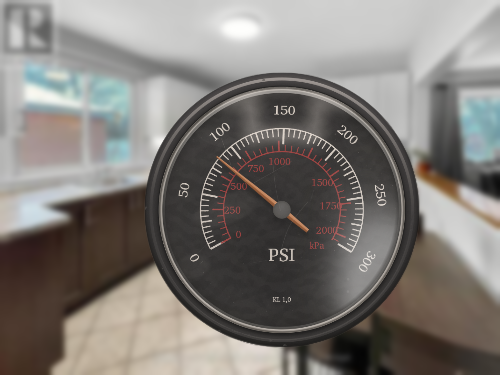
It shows **85** psi
